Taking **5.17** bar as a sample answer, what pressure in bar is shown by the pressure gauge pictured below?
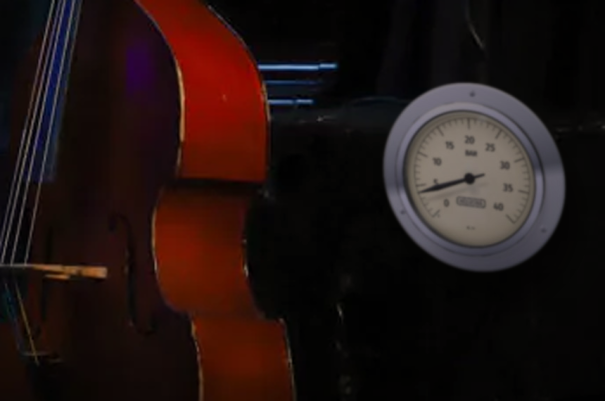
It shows **4** bar
